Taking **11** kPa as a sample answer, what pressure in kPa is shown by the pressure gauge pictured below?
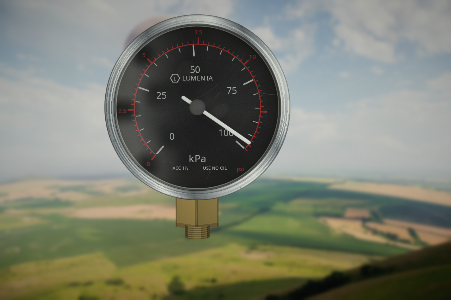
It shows **97.5** kPa
